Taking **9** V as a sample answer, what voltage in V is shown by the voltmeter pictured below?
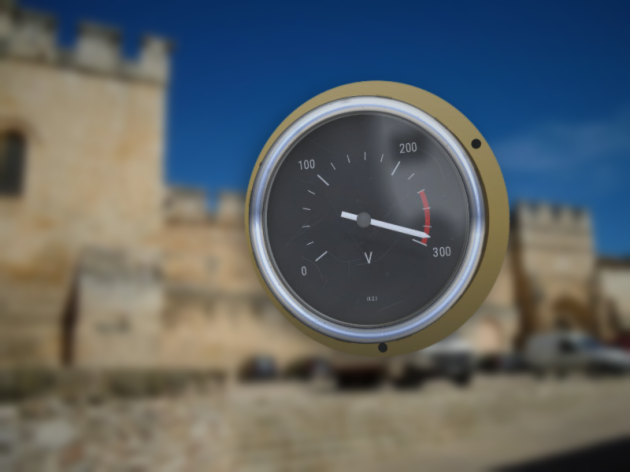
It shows **290** V
